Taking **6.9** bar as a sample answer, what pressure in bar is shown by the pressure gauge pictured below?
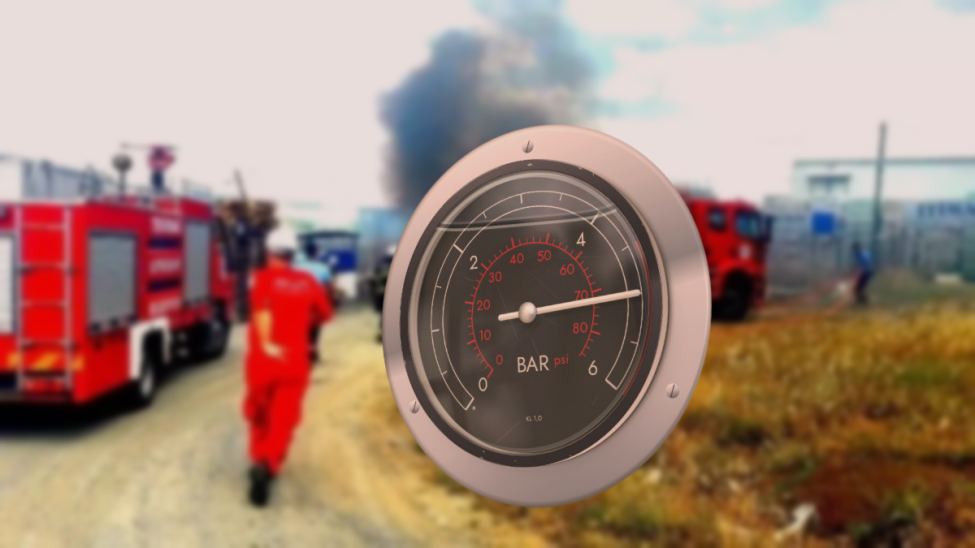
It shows **5** bar
